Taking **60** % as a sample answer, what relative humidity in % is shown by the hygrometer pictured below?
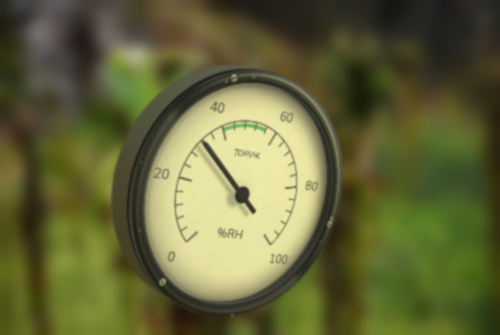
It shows **32** %
